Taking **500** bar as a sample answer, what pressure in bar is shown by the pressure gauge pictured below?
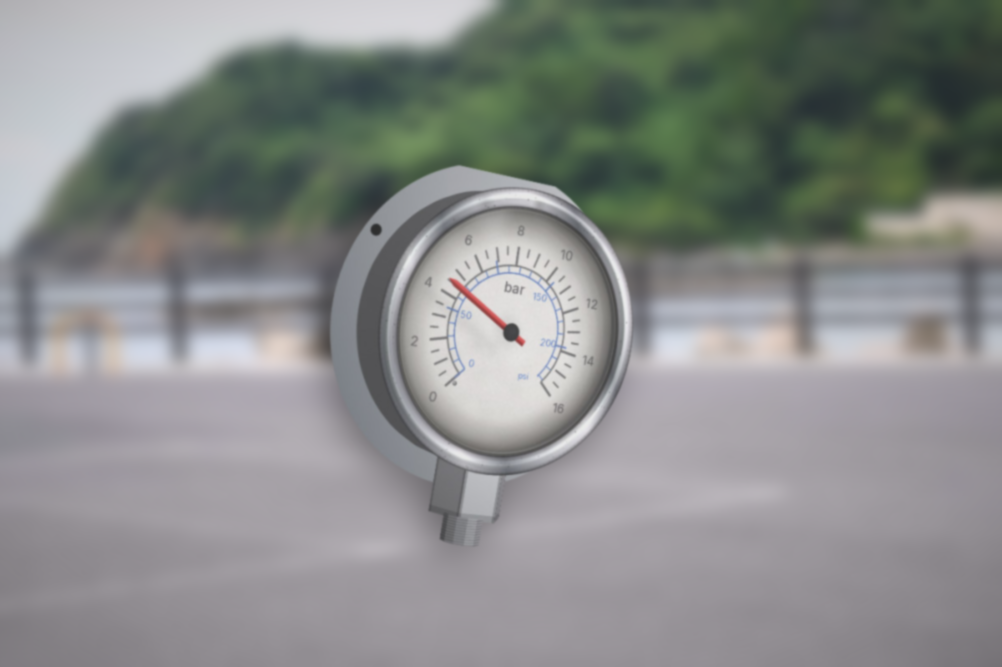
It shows **4.5** bar
